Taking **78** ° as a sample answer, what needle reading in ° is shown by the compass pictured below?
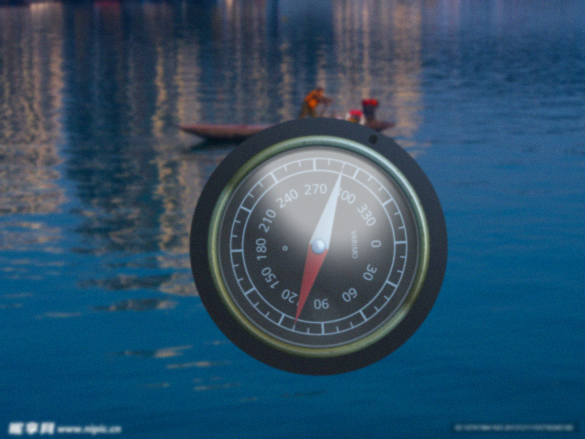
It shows **110** °
